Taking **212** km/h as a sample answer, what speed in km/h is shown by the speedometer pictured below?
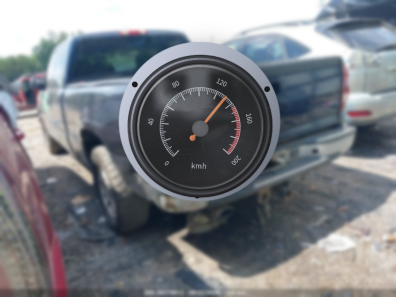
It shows **130** km/h
